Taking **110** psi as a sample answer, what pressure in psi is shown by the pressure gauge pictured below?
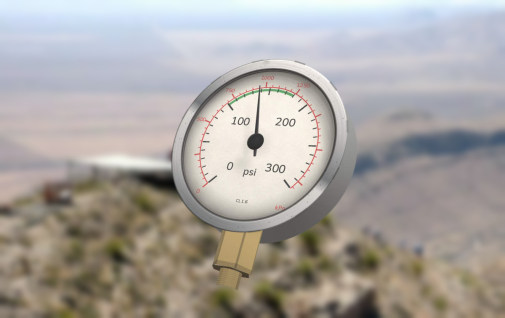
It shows **140** psi
